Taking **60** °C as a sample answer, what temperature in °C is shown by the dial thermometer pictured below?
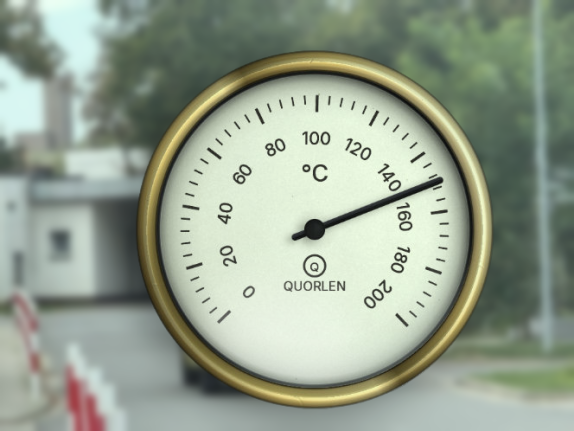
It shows **150** °C
